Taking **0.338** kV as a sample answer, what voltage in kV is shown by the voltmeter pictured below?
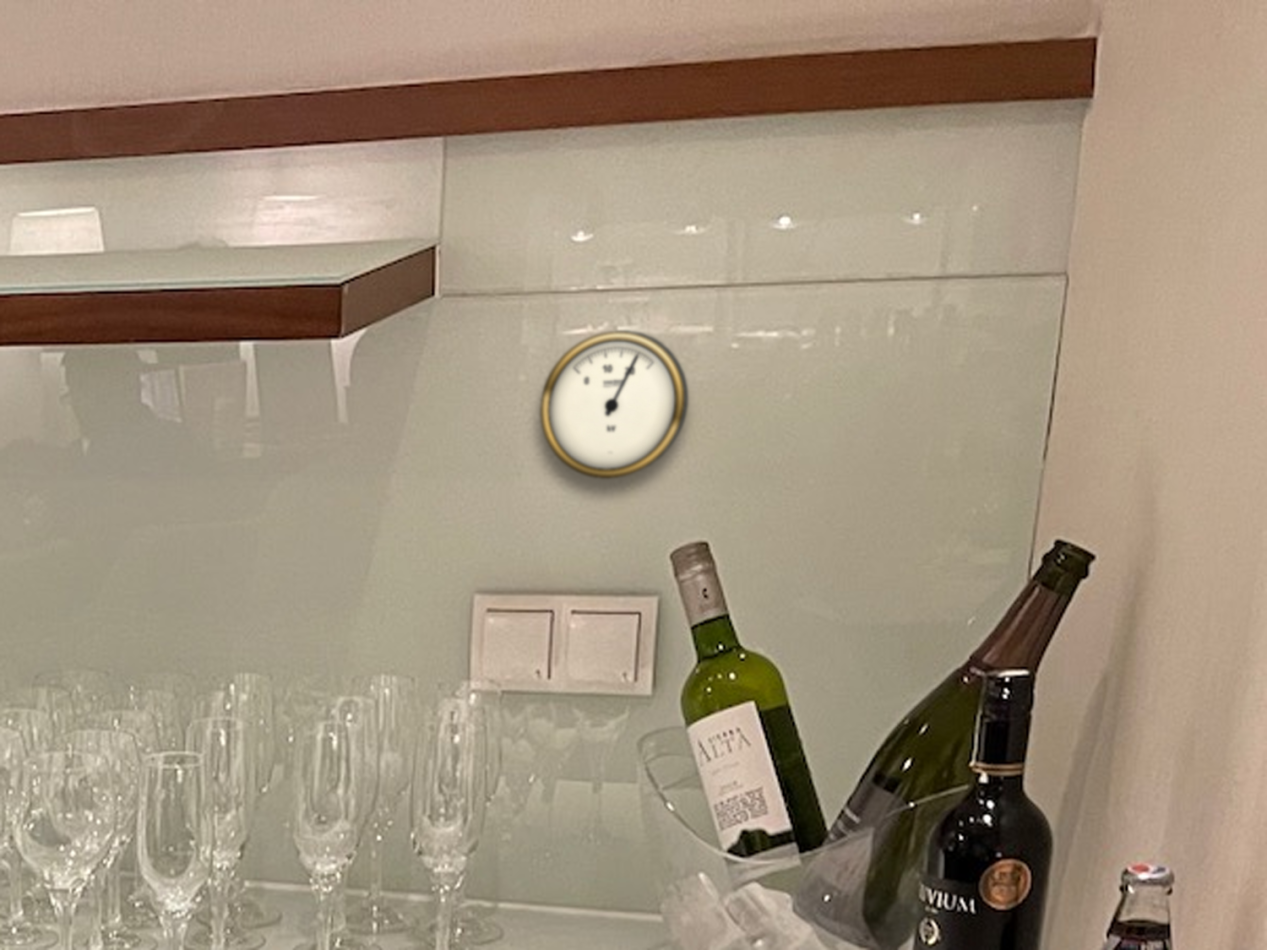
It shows **20** kV
